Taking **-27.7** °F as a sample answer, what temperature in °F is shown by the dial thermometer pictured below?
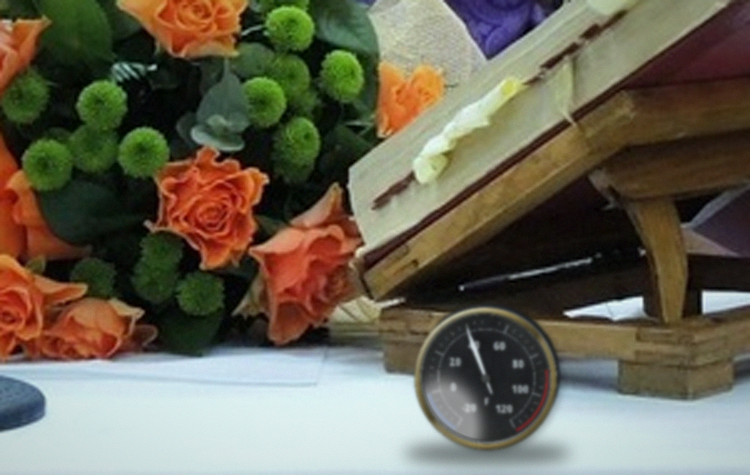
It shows **40** °F
